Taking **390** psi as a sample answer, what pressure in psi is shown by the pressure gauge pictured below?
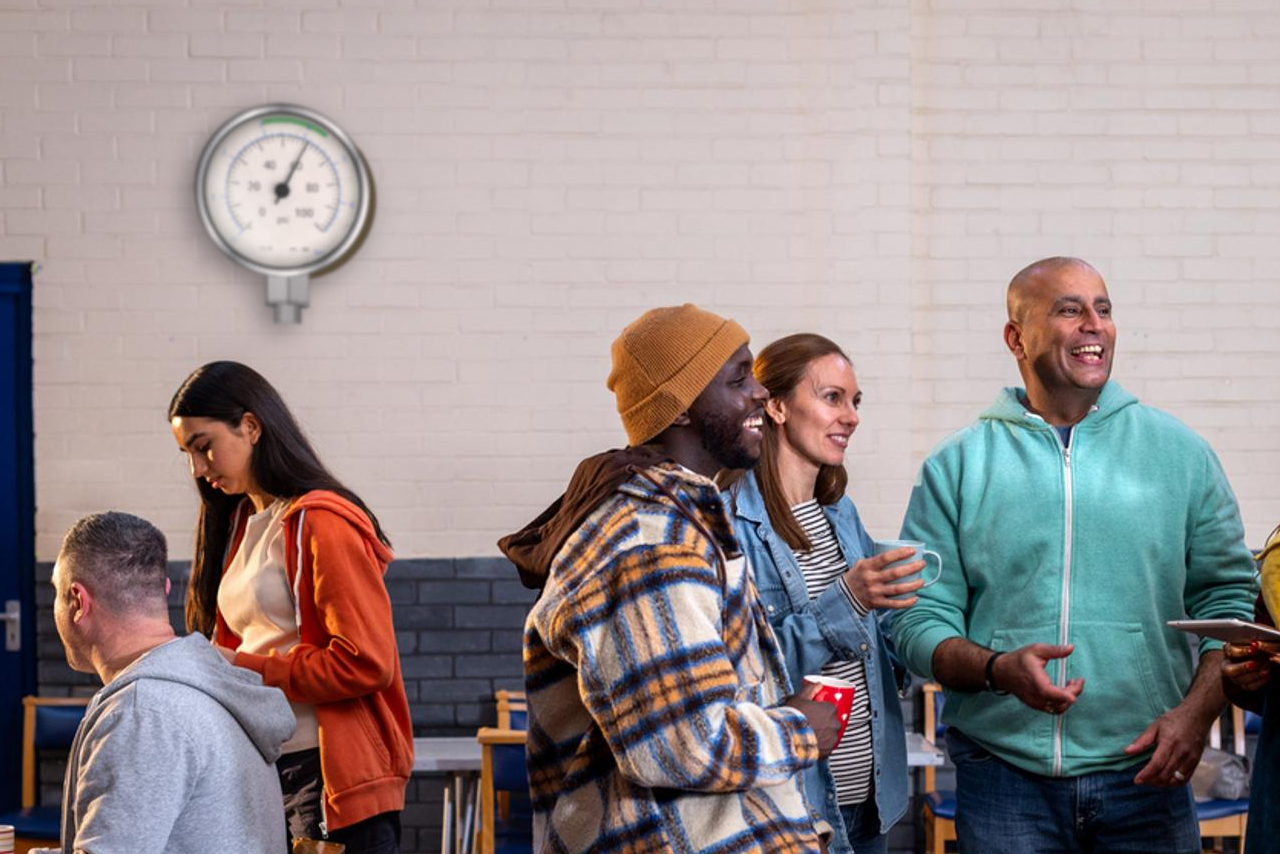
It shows **60** psi
